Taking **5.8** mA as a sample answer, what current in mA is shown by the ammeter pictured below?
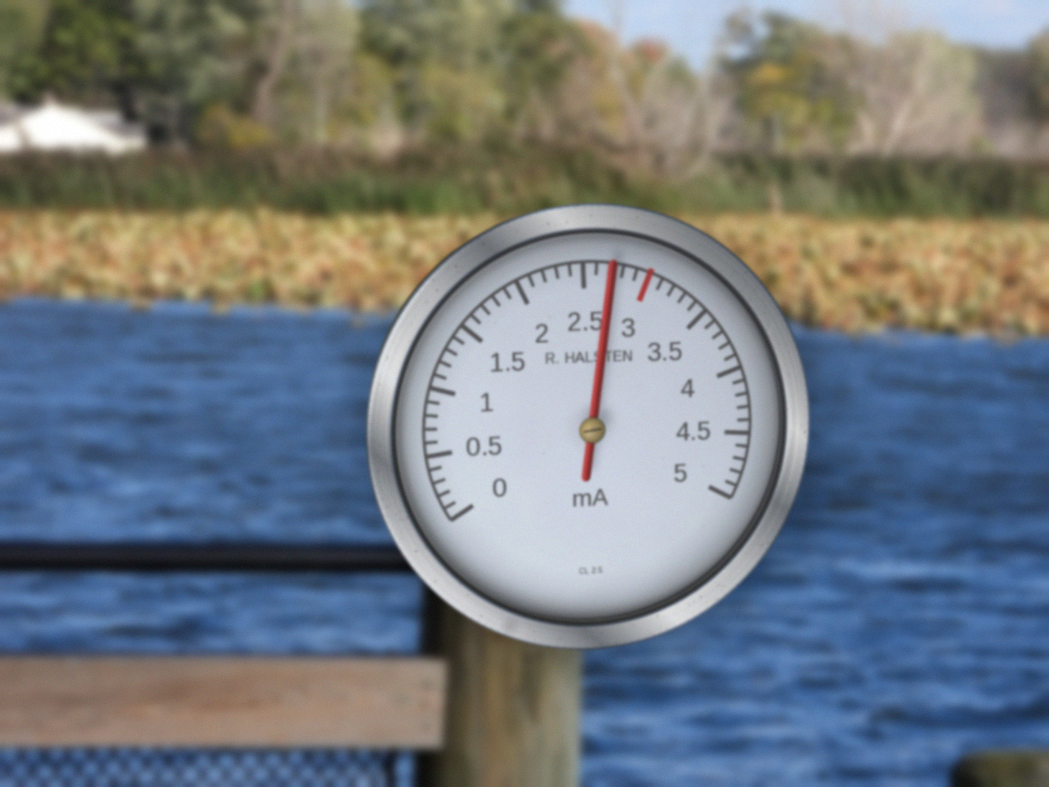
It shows **2.7** mA
